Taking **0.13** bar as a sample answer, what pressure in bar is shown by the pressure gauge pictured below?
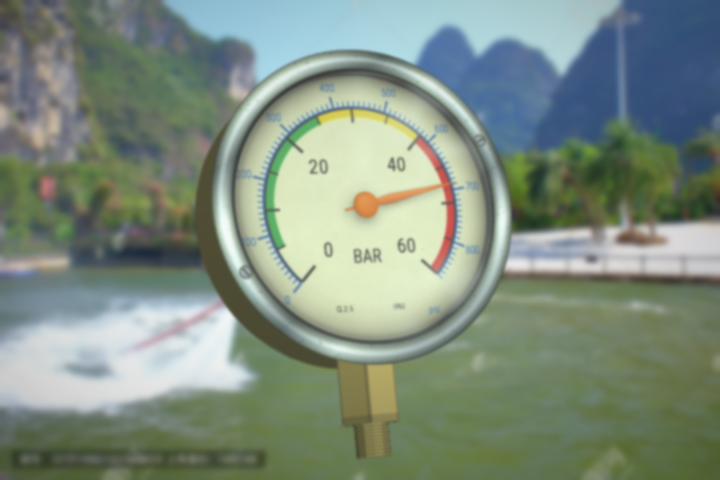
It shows **47.5** bar
